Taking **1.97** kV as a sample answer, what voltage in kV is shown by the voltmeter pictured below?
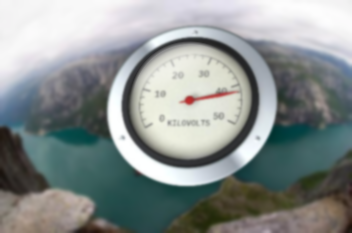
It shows **42** kV
